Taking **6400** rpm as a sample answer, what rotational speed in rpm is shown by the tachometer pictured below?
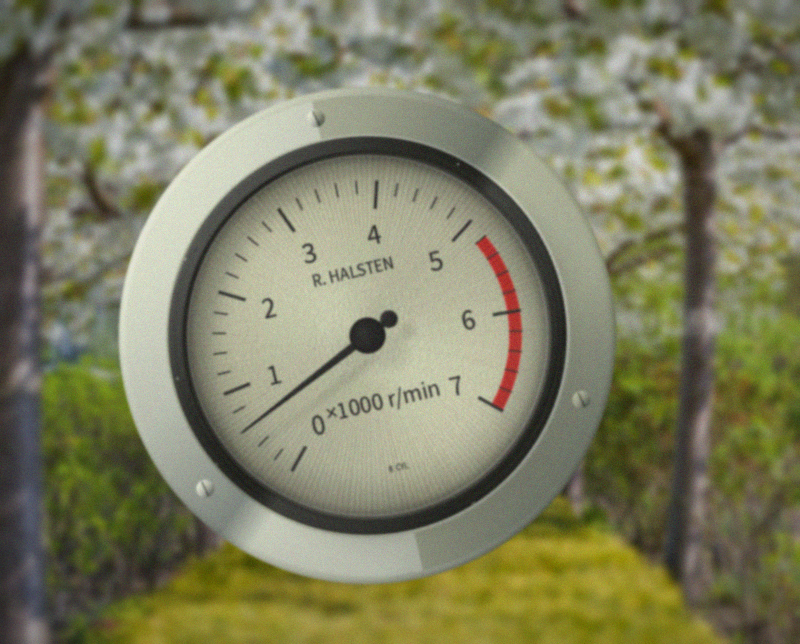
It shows **600** rpm
